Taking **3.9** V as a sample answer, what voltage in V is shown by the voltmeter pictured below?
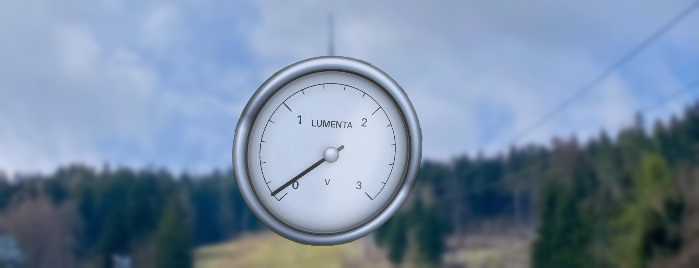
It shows **0.1** V
